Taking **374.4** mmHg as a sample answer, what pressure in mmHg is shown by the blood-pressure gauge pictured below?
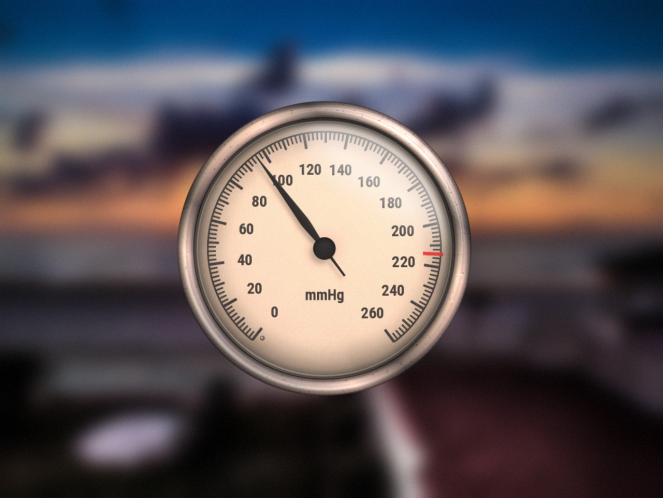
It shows **96** mmHg
